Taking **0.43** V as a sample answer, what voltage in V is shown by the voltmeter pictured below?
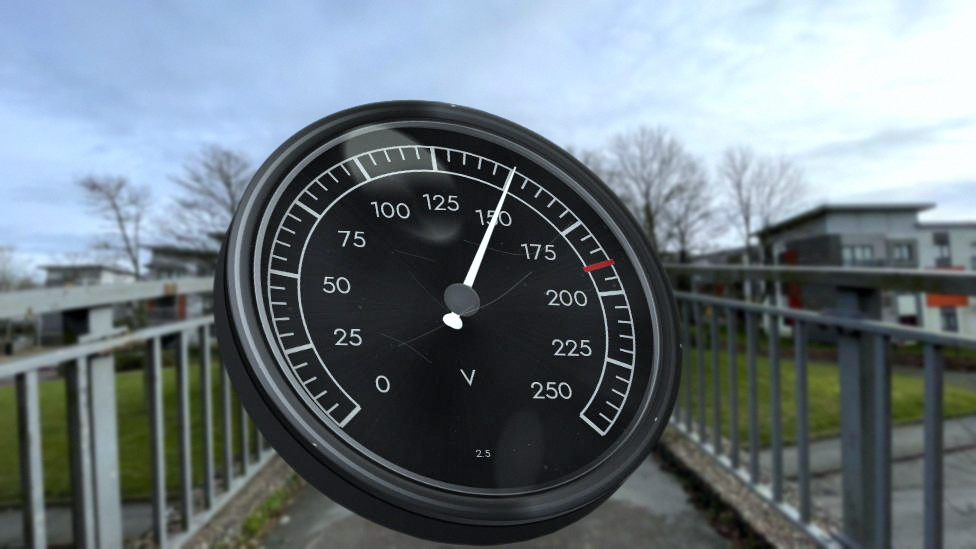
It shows **150** V
